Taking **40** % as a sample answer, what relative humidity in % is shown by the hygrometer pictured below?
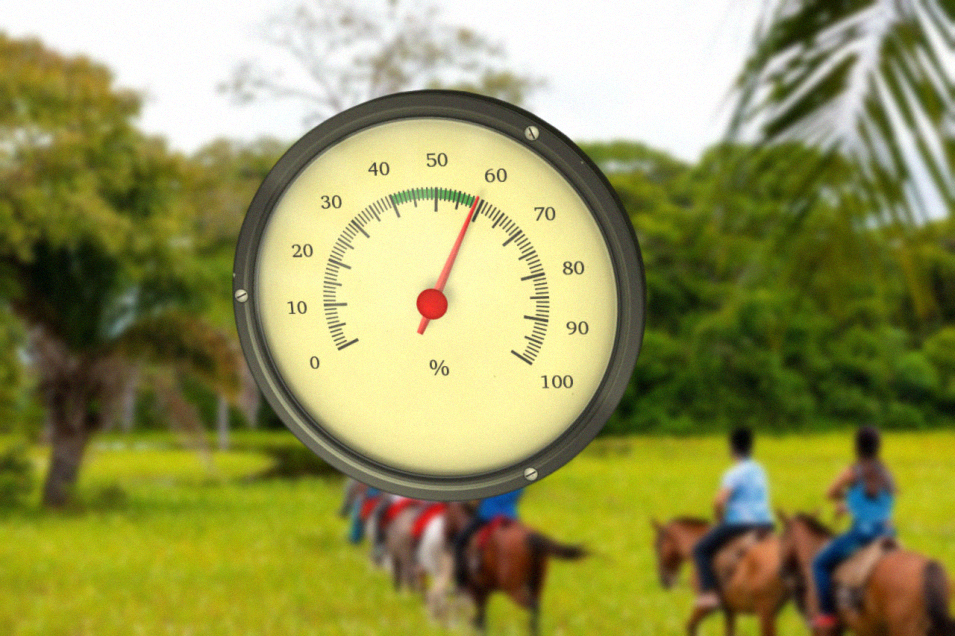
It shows **59** %
